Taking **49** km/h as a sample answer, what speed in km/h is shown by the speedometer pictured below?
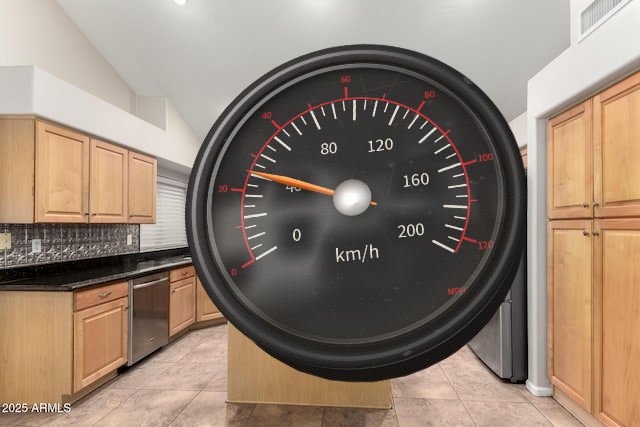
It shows **40** km/h
